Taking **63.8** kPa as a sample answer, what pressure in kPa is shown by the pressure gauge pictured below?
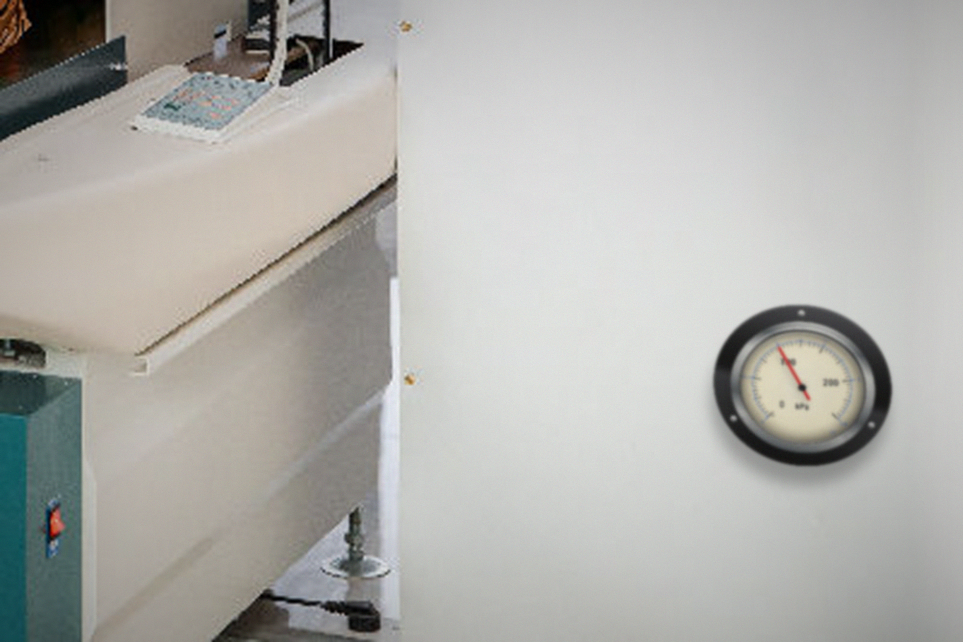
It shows **100** kPa
